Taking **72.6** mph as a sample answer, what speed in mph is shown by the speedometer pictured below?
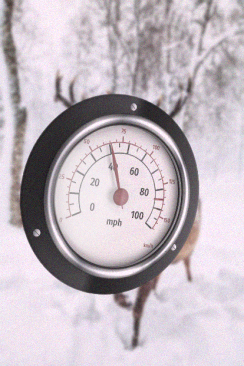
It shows **40** mph
